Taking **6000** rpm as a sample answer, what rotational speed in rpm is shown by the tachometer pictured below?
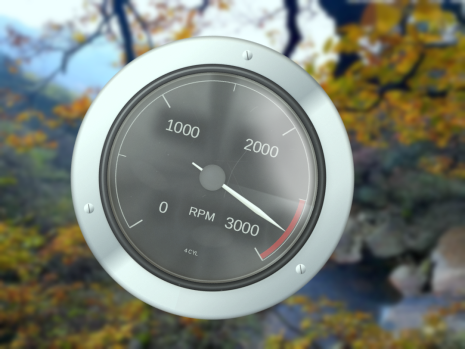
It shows **2750** rpm
